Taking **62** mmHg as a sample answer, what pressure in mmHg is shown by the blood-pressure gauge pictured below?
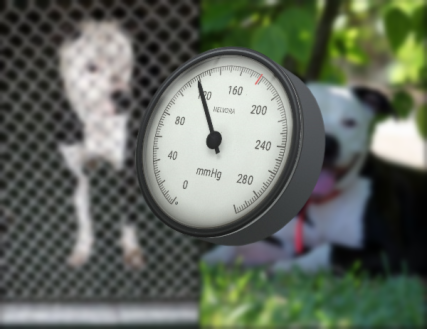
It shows **120** mmHg
